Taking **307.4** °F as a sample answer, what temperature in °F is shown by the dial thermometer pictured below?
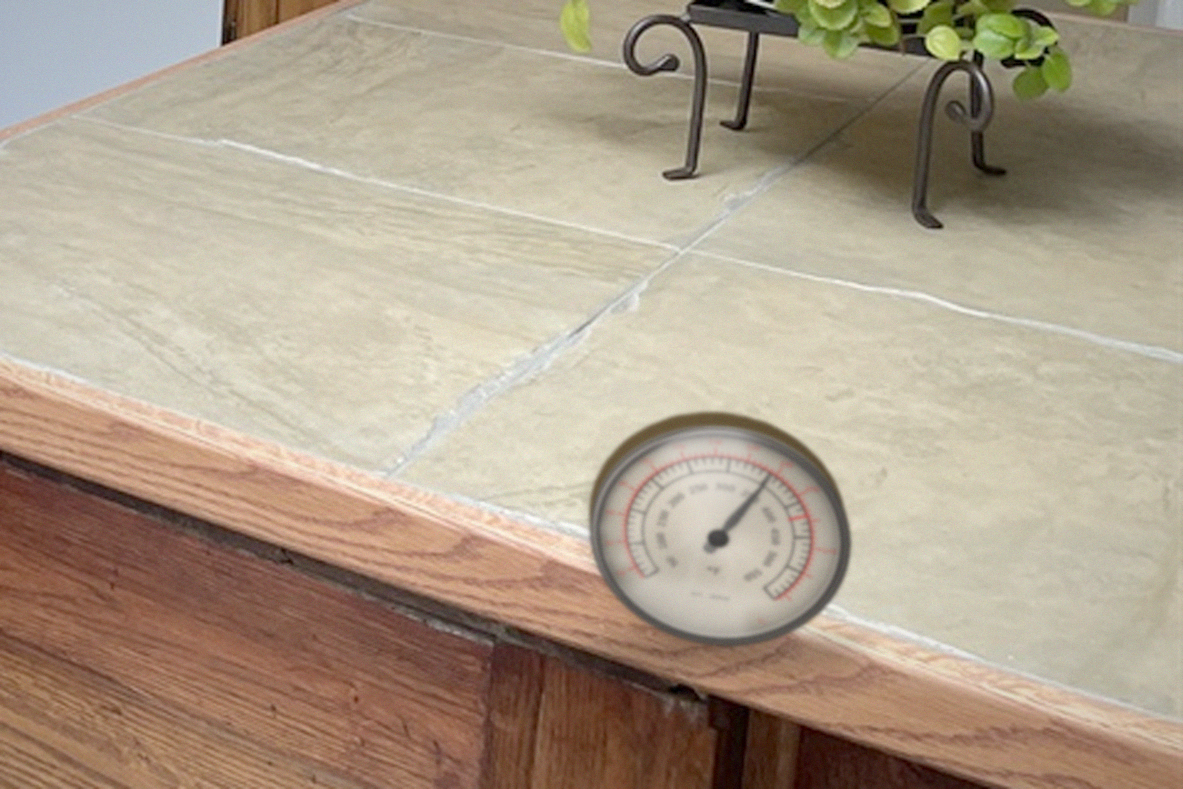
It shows **350** °F
